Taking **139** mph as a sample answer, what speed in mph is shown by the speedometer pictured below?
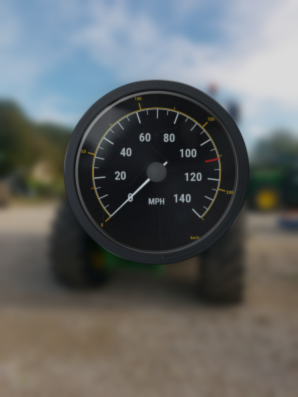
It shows **0** mph
